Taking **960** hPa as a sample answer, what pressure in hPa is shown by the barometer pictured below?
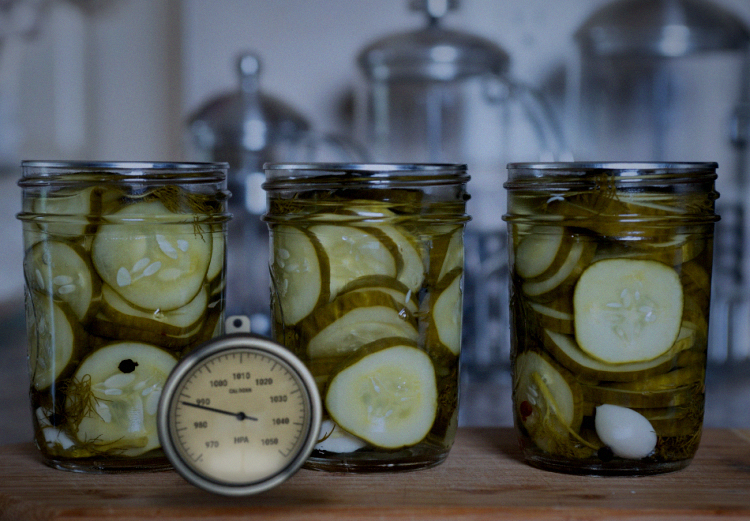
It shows **988** hPa
